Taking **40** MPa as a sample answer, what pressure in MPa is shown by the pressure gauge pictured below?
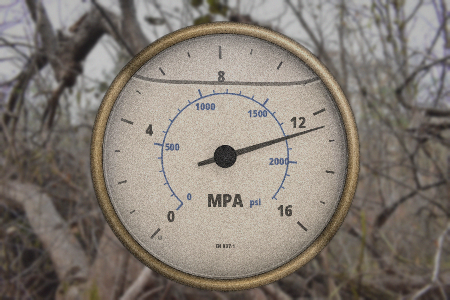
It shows **12.5** MPa
